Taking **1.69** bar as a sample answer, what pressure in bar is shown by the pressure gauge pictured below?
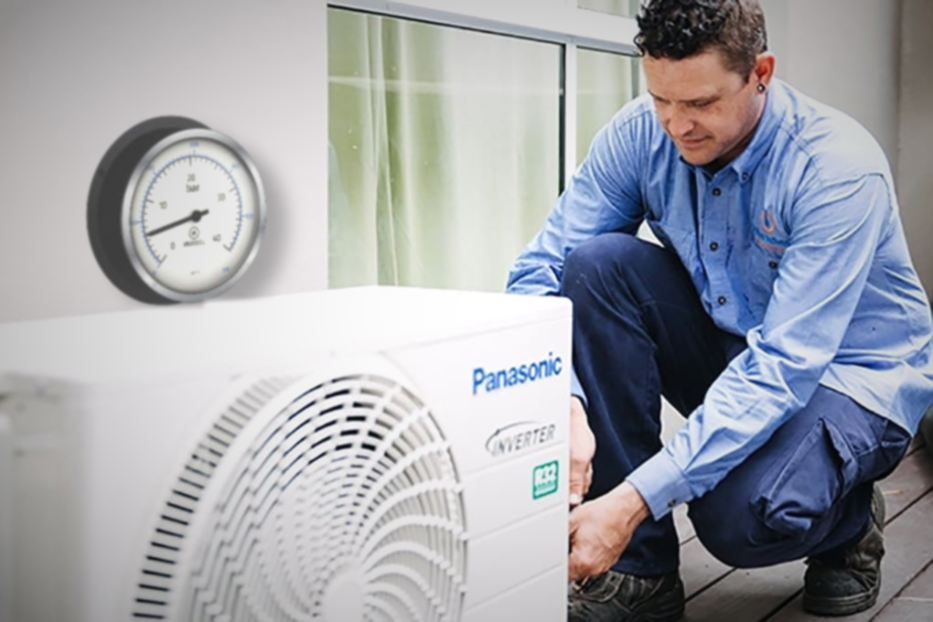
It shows **5** bar
